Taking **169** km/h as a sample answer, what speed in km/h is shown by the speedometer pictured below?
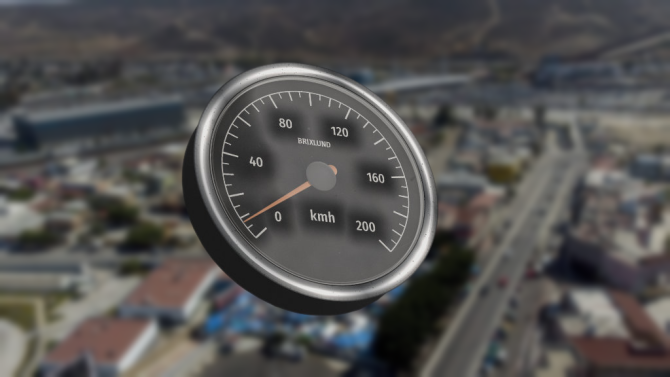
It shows **7.5** km/h
